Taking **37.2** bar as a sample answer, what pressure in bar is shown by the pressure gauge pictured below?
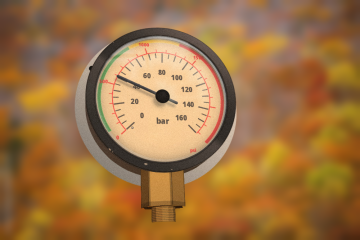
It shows **40** bar
